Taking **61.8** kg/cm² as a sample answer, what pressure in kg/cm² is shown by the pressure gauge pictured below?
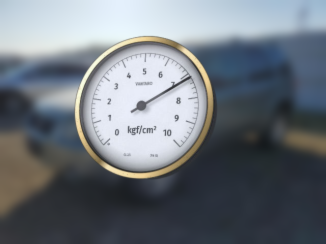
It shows **7.2** kg/cm²
